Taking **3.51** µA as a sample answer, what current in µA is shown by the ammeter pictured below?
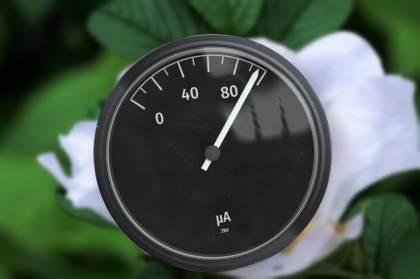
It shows **95** µA
